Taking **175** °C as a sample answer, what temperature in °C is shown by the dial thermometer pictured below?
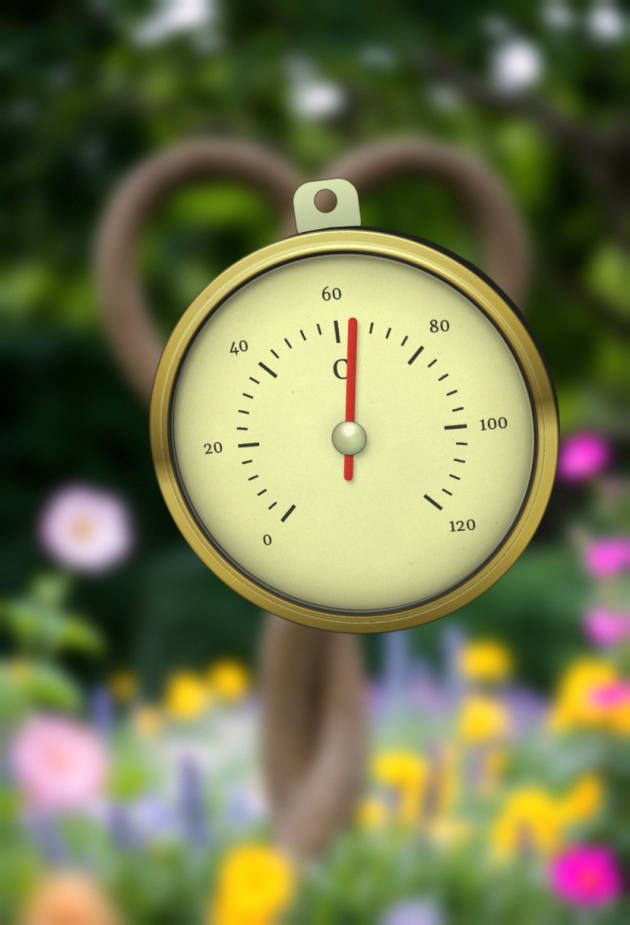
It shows **64** °C
